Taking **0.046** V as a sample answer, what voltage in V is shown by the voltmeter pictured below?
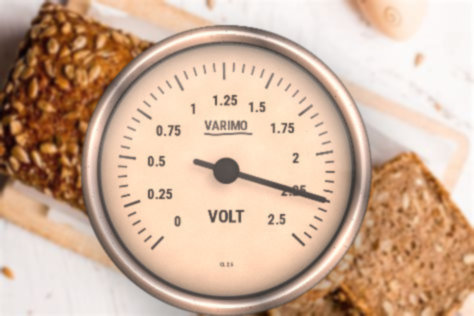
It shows **2.25** V
